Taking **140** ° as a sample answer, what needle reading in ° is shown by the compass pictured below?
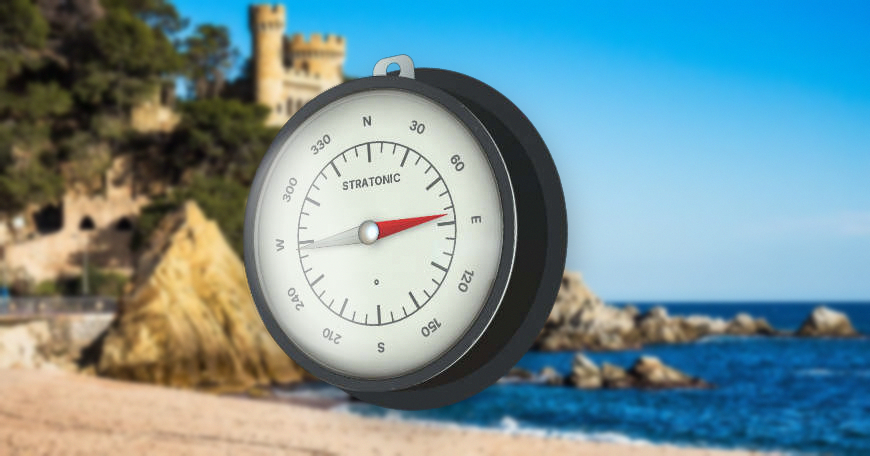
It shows **85** °
